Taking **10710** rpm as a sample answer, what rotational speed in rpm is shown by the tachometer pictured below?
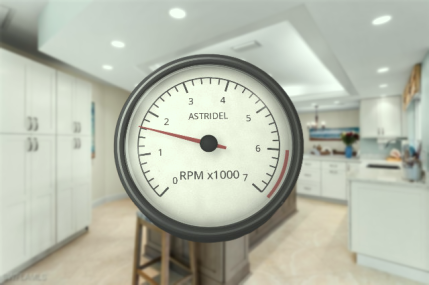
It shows **1600** rpm
